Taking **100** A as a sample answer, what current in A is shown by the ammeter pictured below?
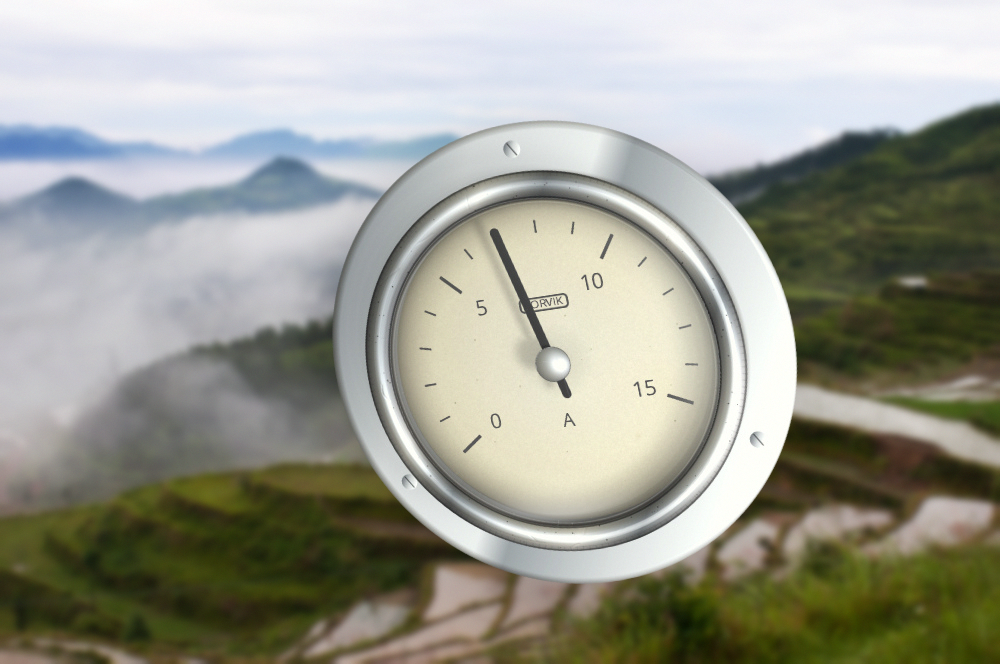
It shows **7** A
